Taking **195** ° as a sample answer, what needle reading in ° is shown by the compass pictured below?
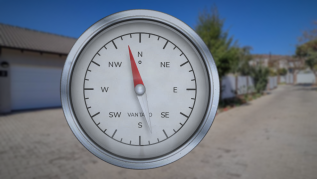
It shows **345** °
